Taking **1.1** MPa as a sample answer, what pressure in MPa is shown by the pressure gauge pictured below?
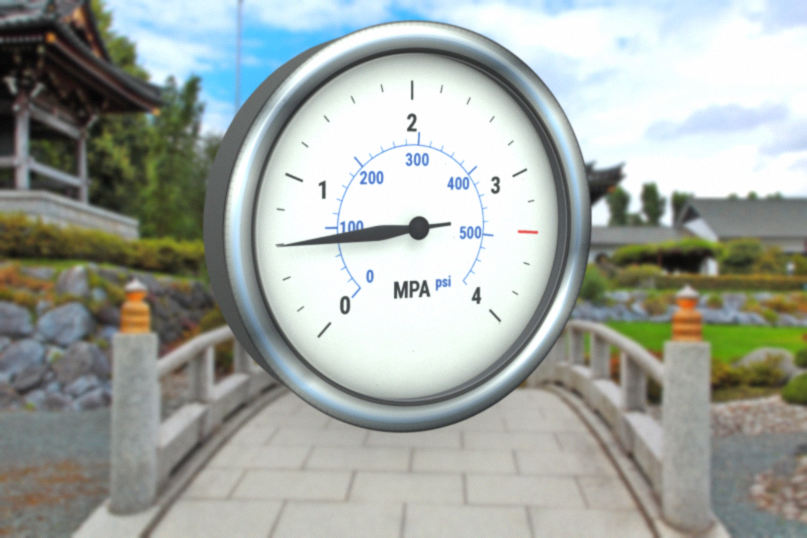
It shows **0.6** MPa
